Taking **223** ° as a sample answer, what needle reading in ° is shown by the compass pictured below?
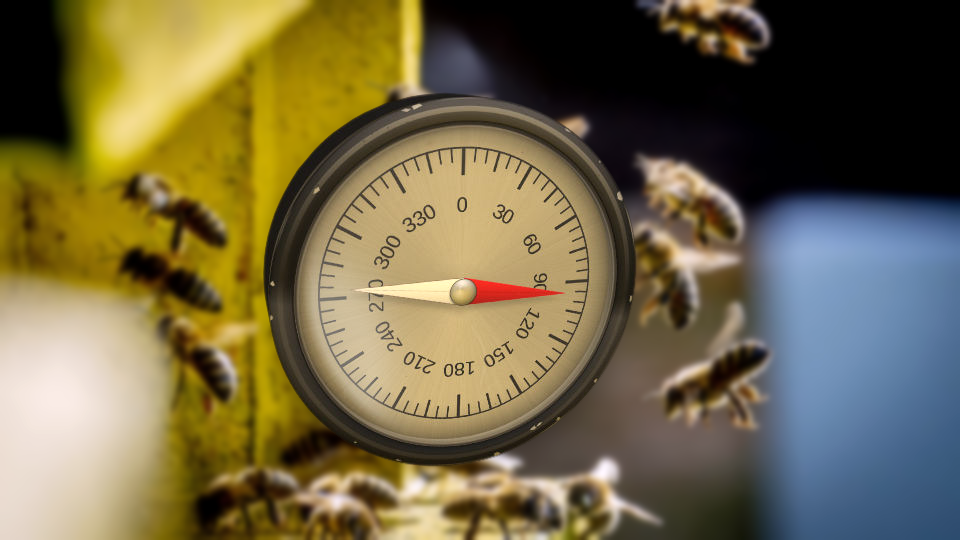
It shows **95** °
